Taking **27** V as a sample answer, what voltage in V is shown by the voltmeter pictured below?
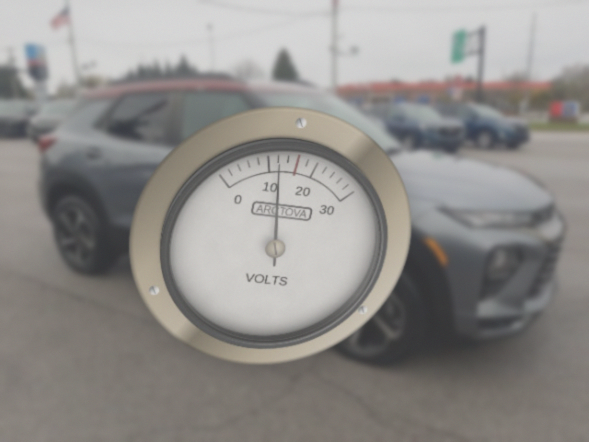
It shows **12** V
